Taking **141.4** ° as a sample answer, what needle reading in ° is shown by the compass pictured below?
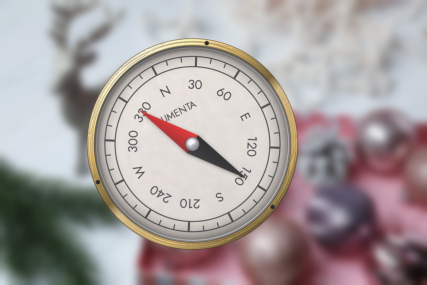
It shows **330** °
